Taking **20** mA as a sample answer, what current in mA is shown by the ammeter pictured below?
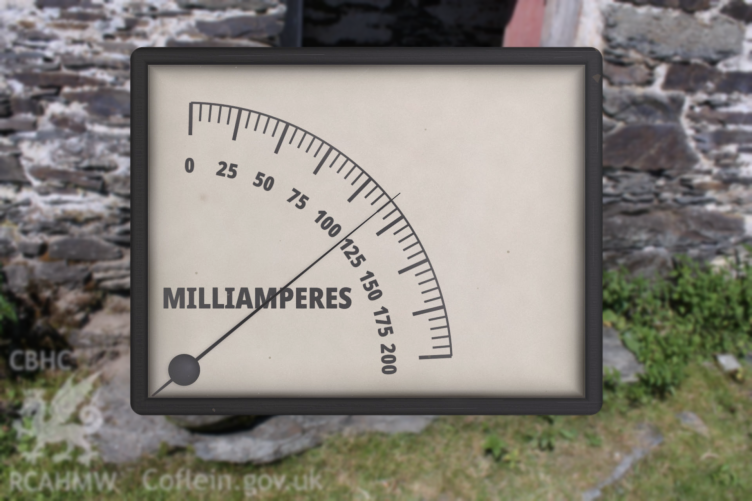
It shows **115** mA
